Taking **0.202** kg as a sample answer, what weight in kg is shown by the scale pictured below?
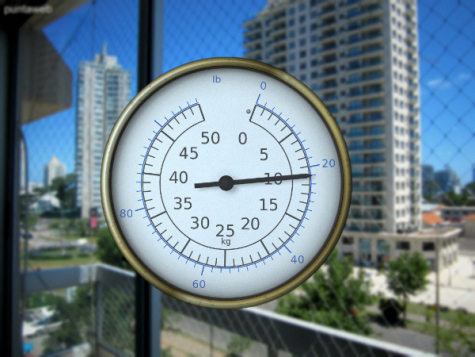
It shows **10** kg
